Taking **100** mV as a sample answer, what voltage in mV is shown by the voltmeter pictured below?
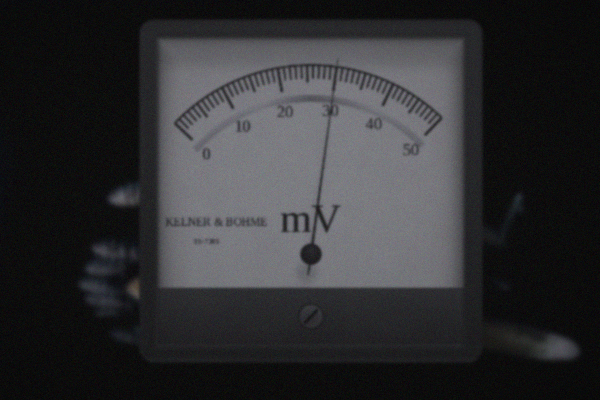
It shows **30** mV
